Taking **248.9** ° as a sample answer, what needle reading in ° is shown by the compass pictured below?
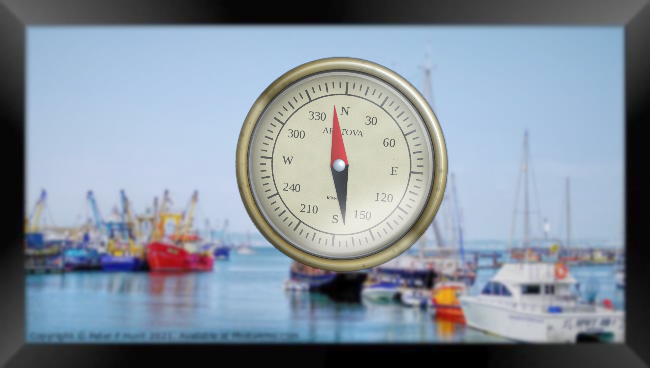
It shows **350** °
